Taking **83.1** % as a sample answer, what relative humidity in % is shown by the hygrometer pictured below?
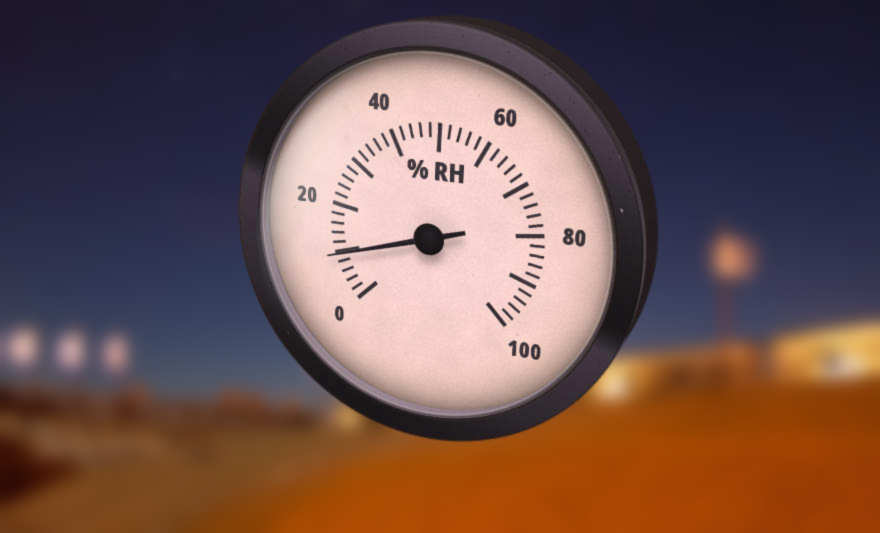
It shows **10** %
